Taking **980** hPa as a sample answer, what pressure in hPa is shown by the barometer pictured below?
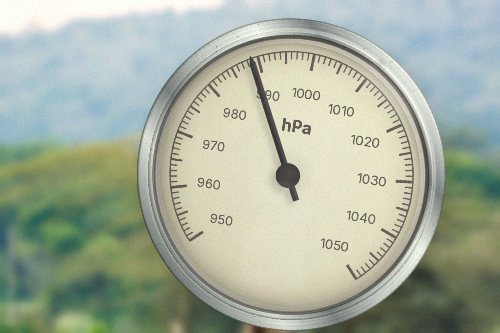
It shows **989** hPa
